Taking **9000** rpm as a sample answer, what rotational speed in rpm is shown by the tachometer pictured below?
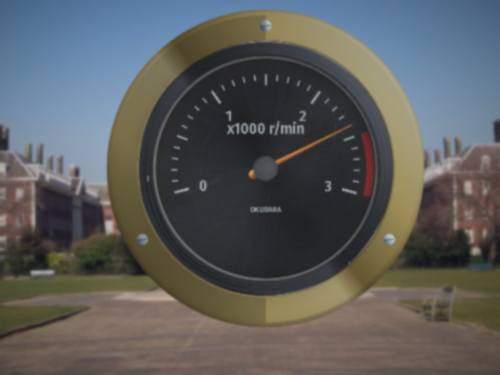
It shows **2400** rpm
